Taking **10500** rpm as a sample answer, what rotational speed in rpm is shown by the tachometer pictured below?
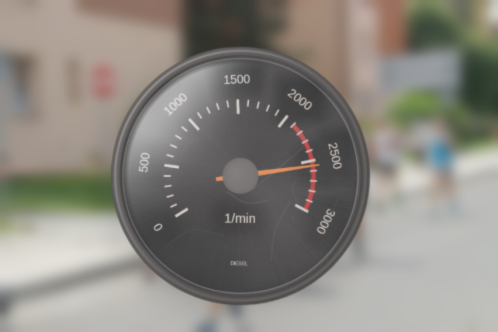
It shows **2550** rpm
